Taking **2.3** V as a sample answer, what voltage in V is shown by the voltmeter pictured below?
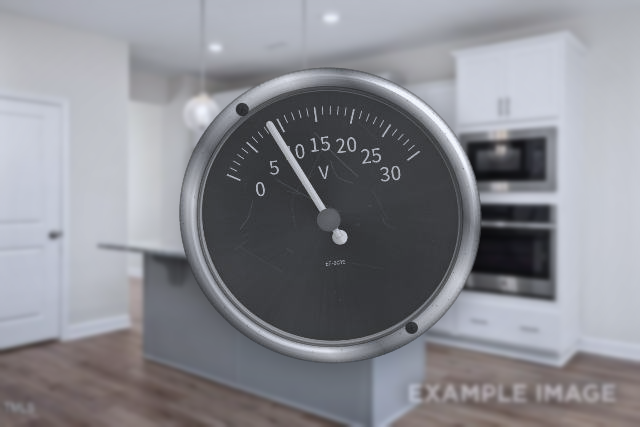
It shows **9** V
